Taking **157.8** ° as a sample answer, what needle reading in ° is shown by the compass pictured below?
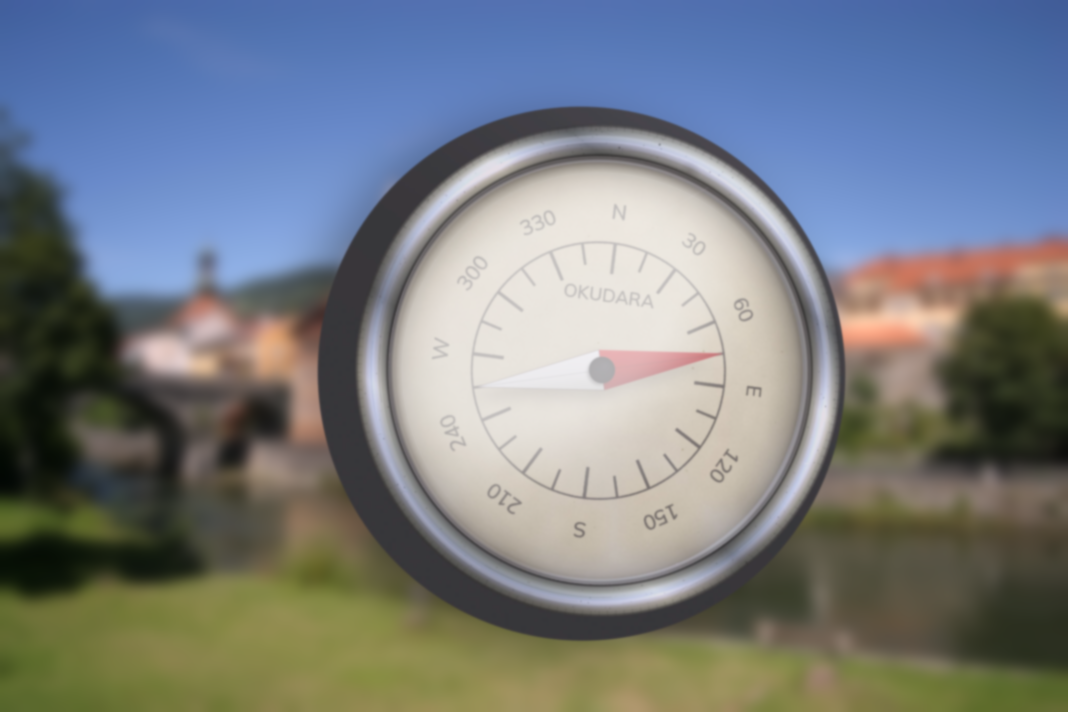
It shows **75** °
